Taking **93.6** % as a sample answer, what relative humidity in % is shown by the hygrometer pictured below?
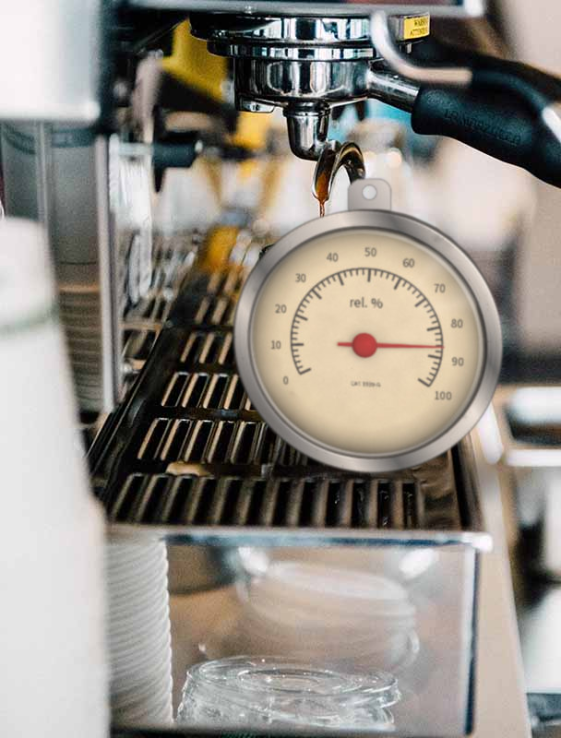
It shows **86** %
